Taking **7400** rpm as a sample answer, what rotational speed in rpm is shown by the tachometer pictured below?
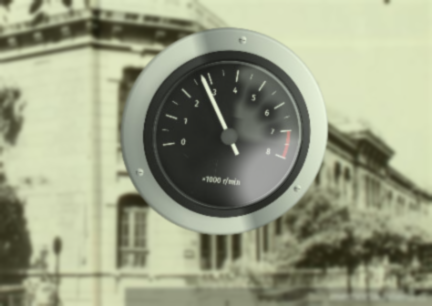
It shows **2750** rpm
